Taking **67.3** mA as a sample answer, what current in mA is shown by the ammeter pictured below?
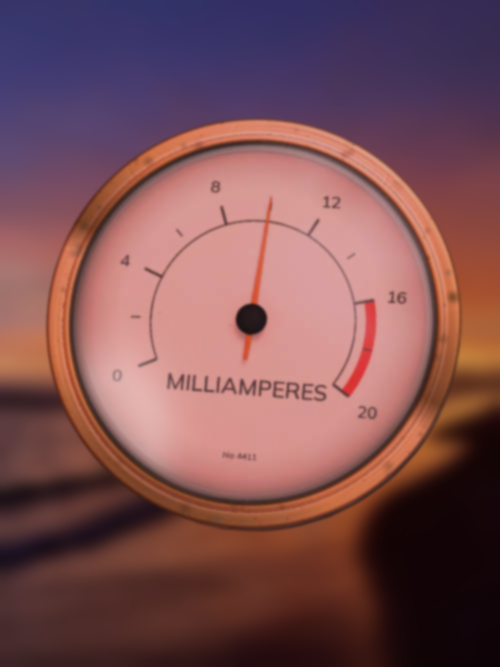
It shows **10** mA
